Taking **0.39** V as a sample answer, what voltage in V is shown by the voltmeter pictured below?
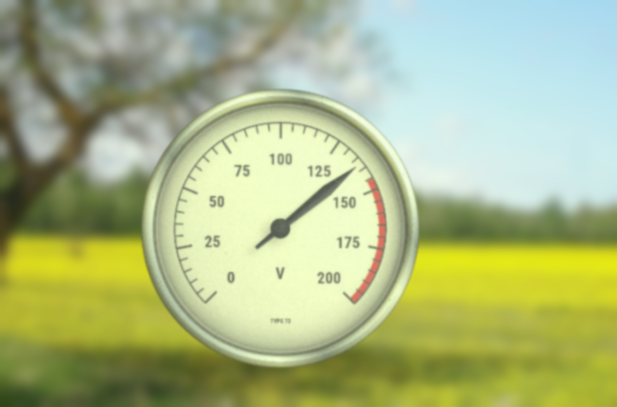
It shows **137.5** V
